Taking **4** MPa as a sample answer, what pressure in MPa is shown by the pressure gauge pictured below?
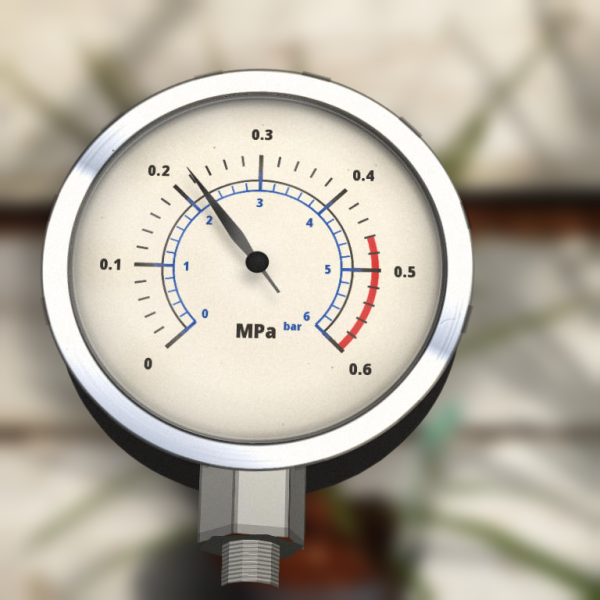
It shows **0.22** MPa
